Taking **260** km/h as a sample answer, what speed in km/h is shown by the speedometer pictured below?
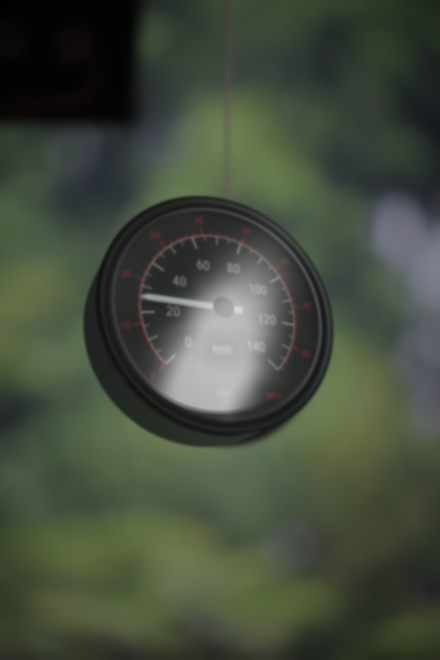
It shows **25** km/h
